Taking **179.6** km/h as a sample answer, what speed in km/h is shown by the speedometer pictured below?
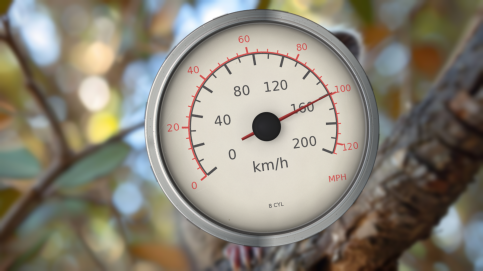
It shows **160** km/h
